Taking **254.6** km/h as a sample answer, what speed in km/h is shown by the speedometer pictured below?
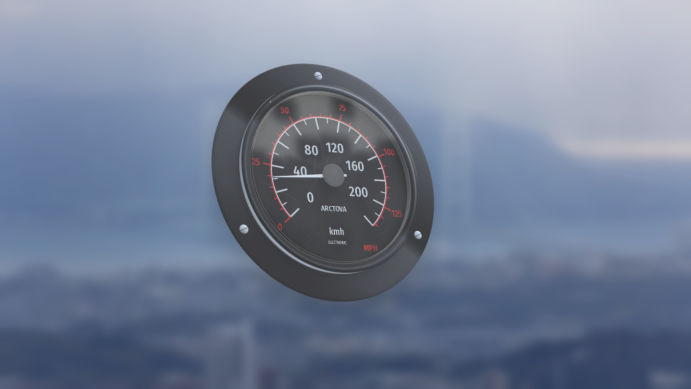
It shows **30** km/h
